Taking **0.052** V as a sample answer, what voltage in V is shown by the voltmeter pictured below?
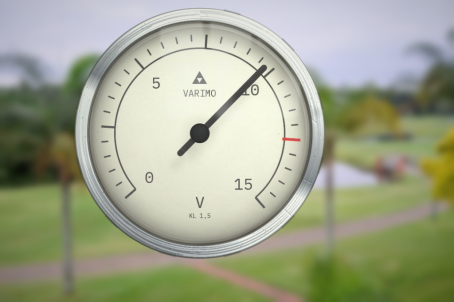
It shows **9.75** V
